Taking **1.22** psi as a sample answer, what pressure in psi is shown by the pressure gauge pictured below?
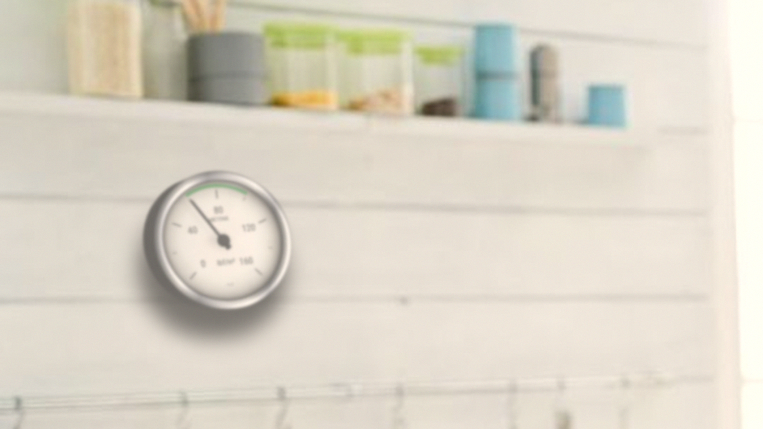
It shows **60** psi
